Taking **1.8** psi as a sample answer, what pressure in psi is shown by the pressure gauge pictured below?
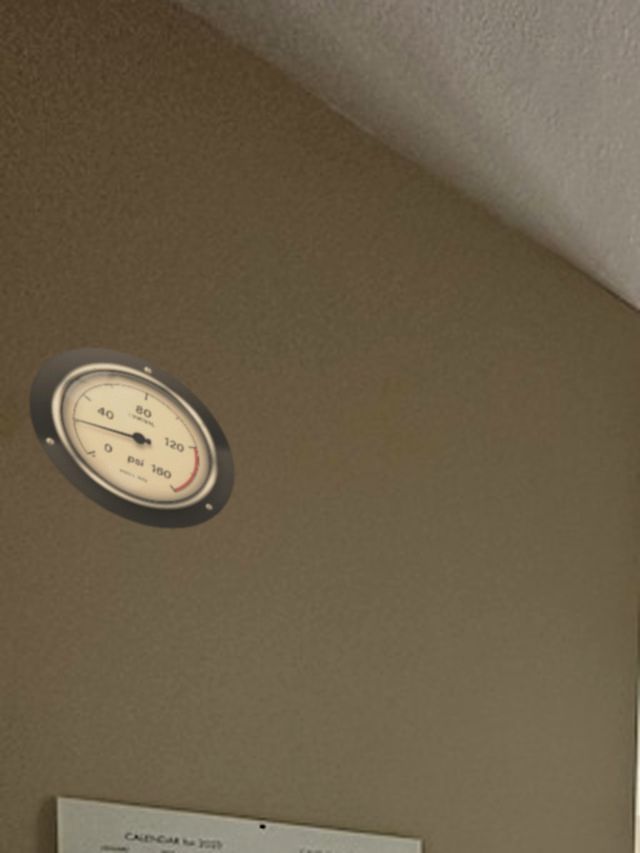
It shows **20** psi
